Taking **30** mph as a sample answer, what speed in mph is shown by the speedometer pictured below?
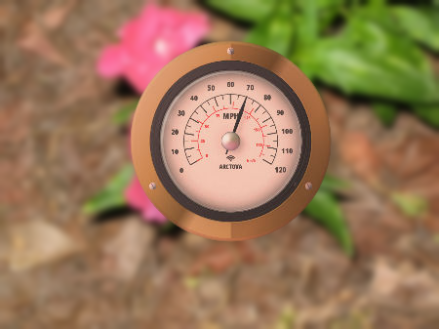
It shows **70** mph
